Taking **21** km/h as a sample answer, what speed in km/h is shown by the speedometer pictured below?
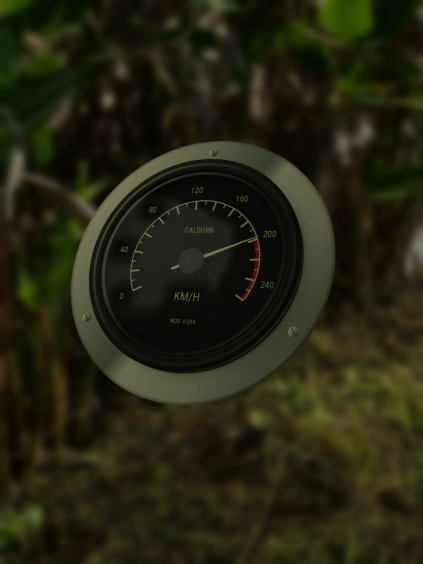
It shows **200** km/h
